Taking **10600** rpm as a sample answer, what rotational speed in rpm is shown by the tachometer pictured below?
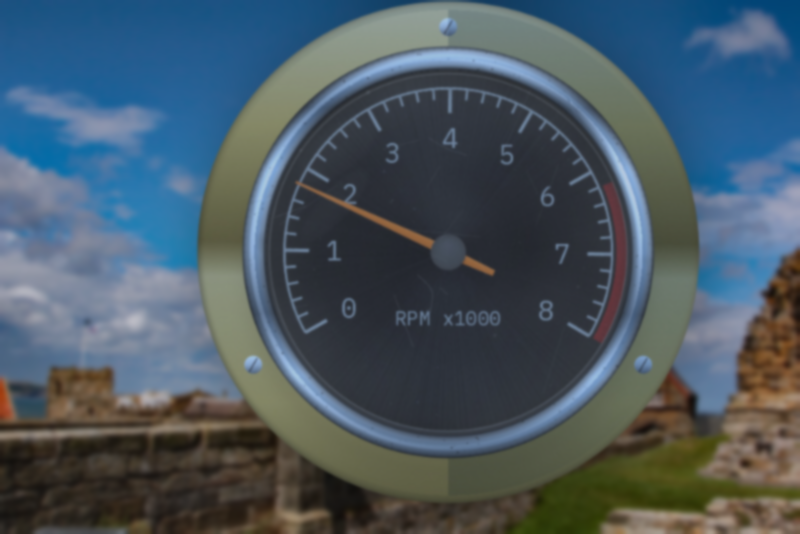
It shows **1800** rpm
